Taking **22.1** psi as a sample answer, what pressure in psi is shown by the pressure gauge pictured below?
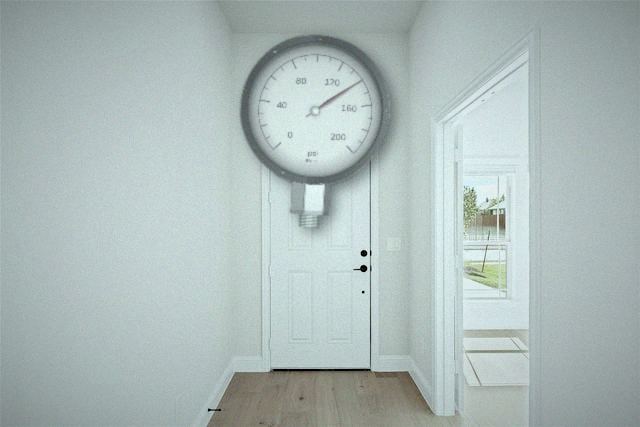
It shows **140** psi
